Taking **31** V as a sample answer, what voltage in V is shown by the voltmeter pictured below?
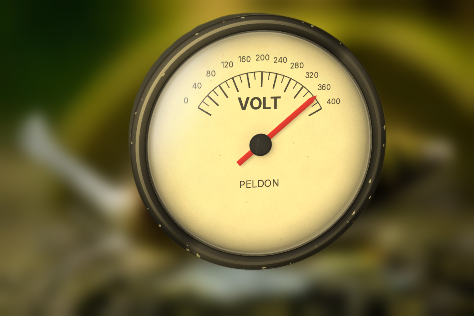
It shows **360** V
